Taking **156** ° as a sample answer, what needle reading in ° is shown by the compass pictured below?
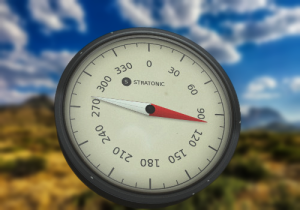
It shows **100** °
